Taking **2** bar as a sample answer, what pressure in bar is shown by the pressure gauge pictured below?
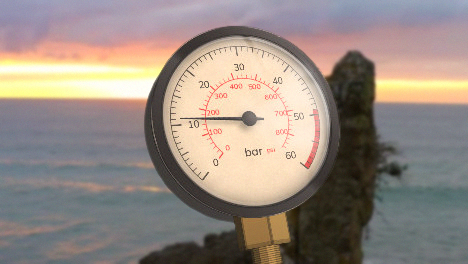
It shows **11** bar
